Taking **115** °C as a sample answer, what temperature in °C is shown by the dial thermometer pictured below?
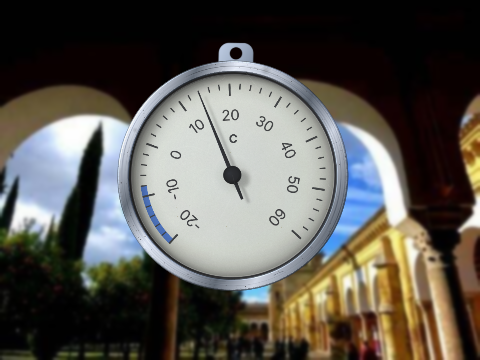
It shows **14** °C
